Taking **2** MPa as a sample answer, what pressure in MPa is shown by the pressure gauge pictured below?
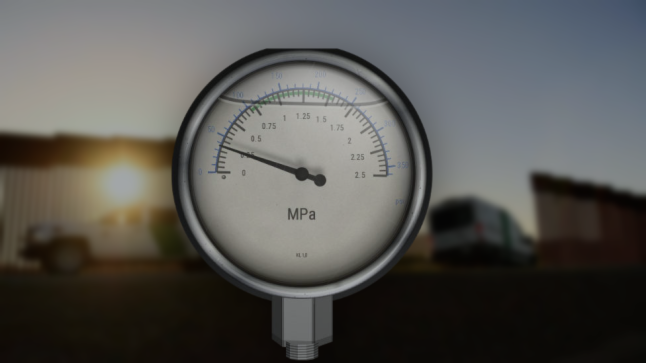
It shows **0.25** MPa
